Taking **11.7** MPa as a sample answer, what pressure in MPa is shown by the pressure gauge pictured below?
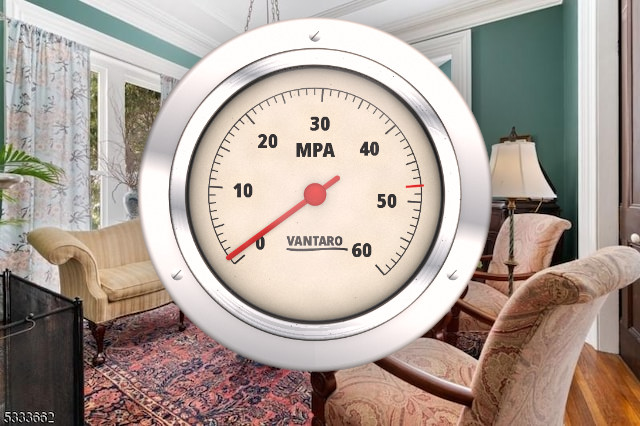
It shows **1** MPa
